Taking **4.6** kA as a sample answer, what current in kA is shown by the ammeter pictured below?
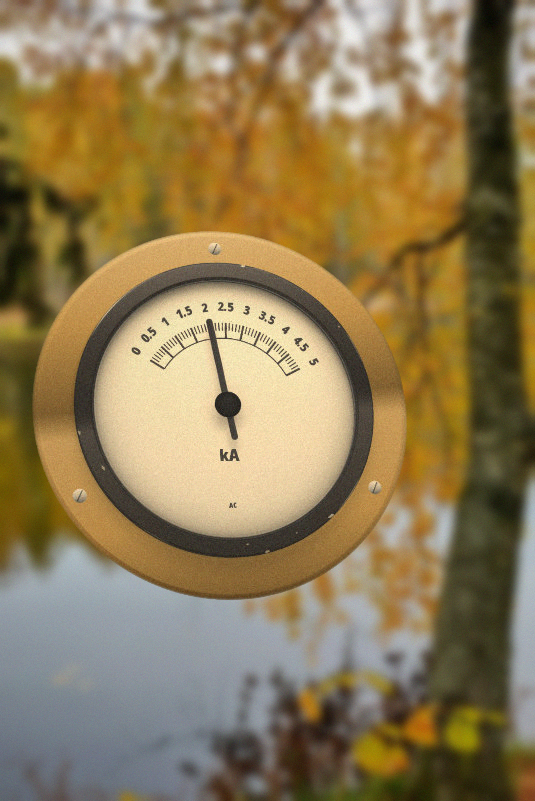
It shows **2** kA
